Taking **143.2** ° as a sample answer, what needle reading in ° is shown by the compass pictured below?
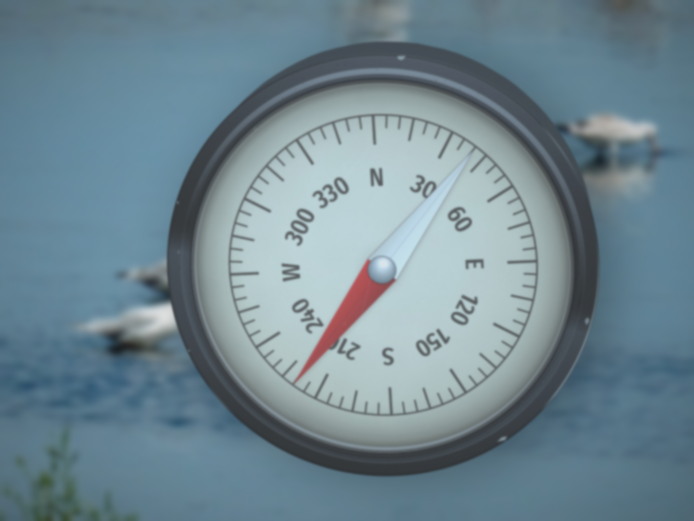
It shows **220** °
